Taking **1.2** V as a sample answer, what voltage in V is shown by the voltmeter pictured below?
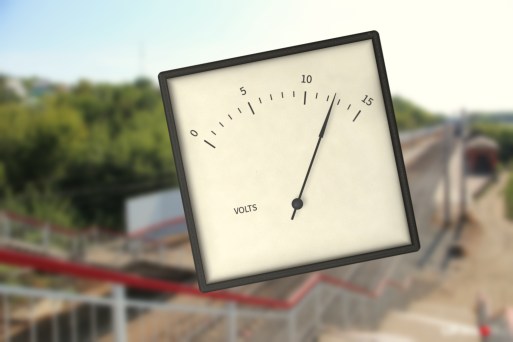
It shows **12.5** V
